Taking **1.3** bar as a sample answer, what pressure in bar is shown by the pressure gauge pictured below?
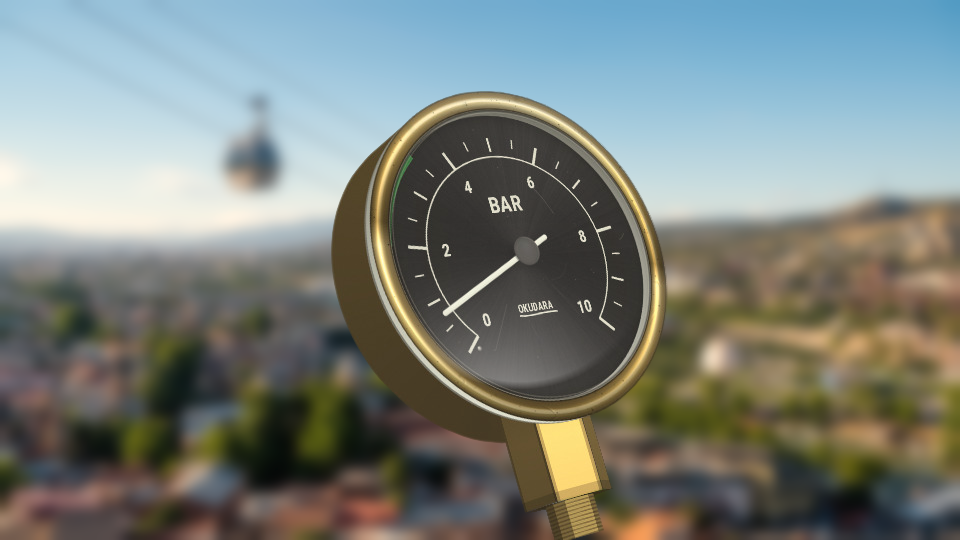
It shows **0.75** bar
